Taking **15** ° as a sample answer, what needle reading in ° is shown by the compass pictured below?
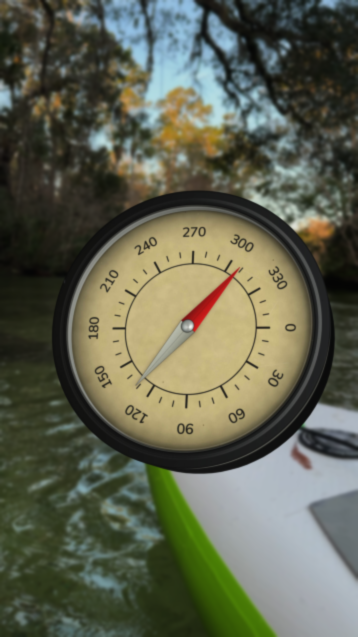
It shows **310** °
